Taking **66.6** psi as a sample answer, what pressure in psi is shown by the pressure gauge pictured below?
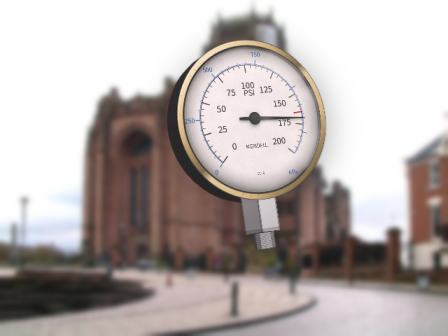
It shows **170** psi
